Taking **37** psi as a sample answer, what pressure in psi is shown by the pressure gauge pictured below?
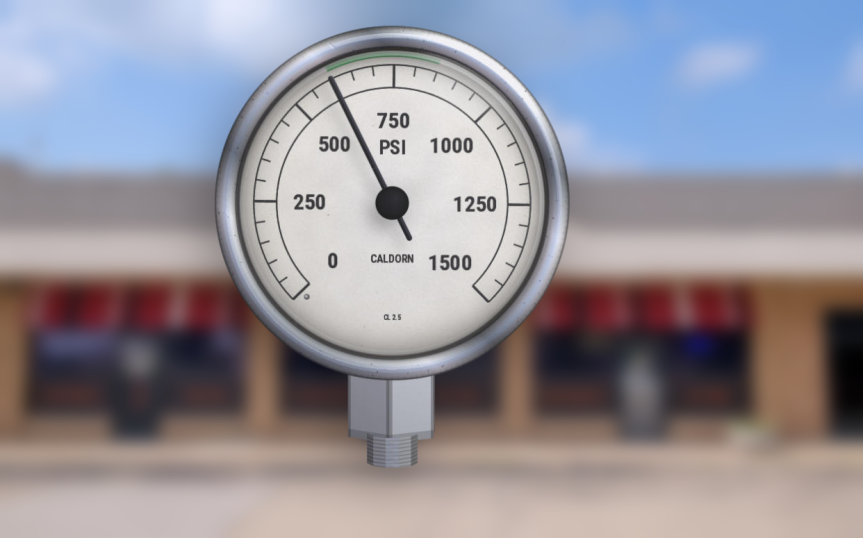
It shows **600** psi
